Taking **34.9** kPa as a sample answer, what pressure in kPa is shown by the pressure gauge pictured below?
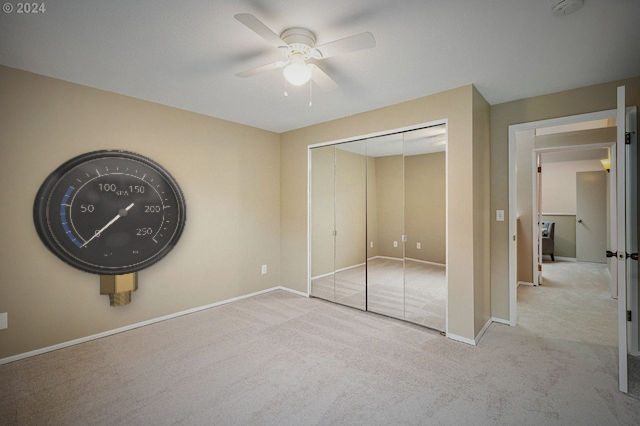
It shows **0** kPa
